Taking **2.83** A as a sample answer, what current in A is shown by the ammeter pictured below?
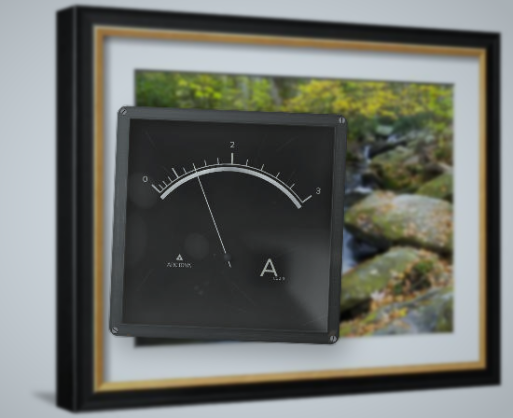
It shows **1.4** A
